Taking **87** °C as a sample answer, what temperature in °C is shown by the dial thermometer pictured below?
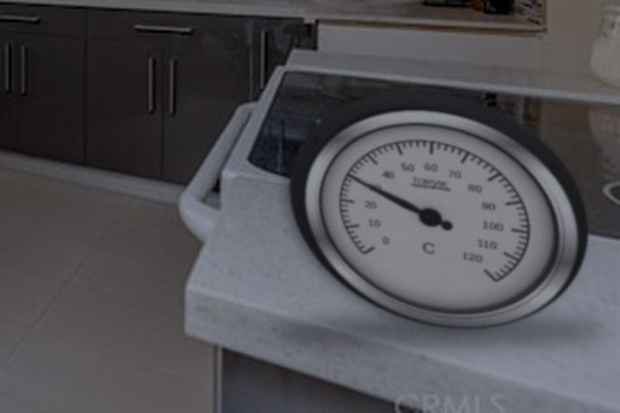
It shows **30** °C
